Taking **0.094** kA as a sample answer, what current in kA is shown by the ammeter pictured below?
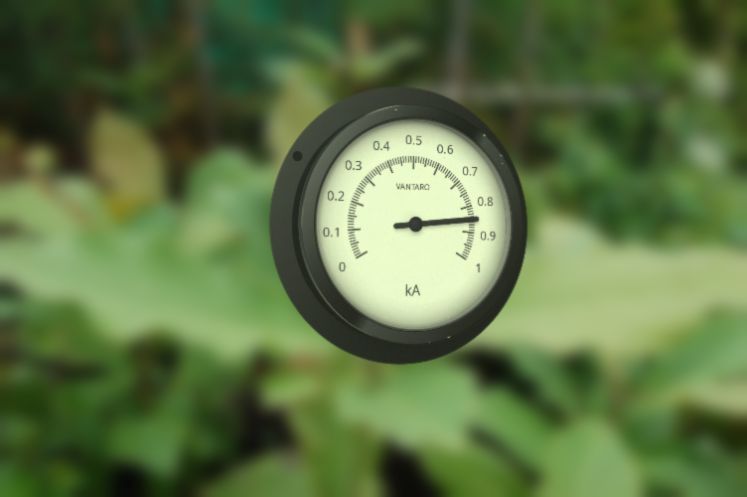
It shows **0.85** kA
